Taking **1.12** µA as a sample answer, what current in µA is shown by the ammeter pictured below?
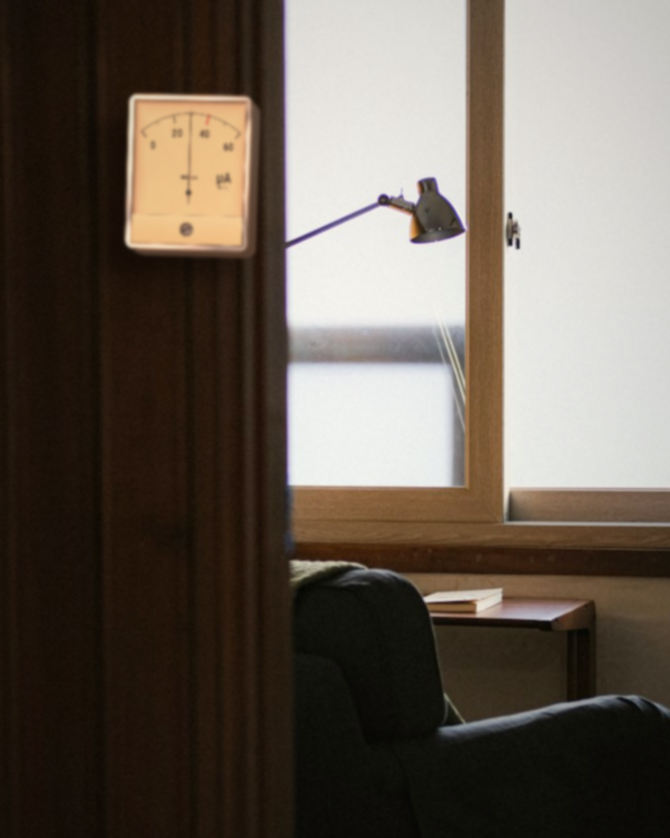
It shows **30** µA
